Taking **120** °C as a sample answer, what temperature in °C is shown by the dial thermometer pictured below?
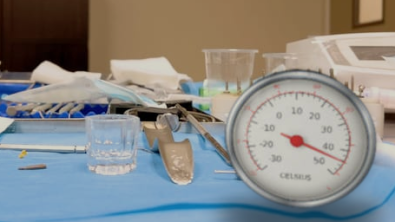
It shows **44** °C
